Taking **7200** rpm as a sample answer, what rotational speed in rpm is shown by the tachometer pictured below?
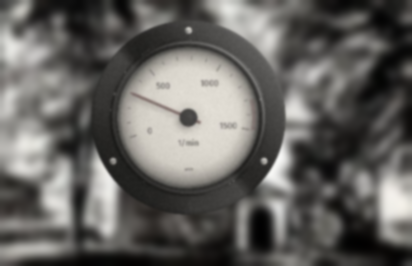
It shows **300** rpm
